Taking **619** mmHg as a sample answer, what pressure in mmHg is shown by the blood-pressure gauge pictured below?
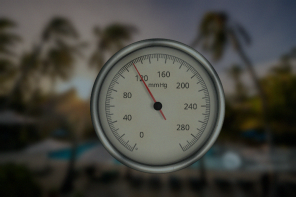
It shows **120** mmHg
